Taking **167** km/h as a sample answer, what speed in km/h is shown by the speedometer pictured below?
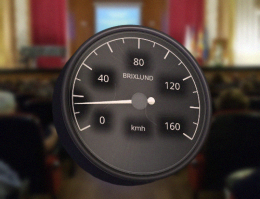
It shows **15** km/h
